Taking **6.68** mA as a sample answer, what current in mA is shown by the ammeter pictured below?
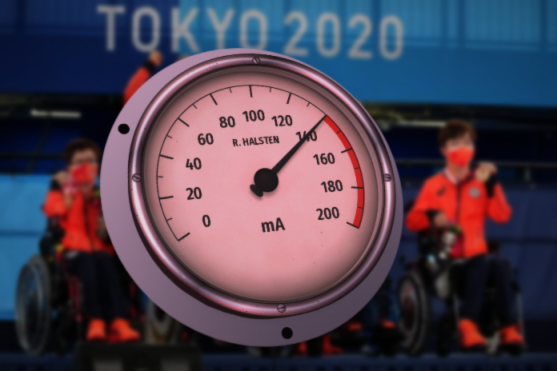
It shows **140** mA
